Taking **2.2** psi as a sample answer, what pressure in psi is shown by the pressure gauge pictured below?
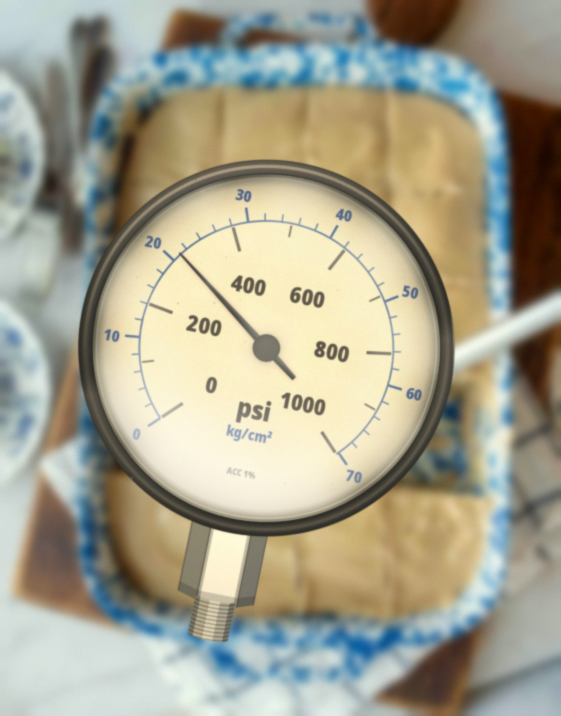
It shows **300** psi
